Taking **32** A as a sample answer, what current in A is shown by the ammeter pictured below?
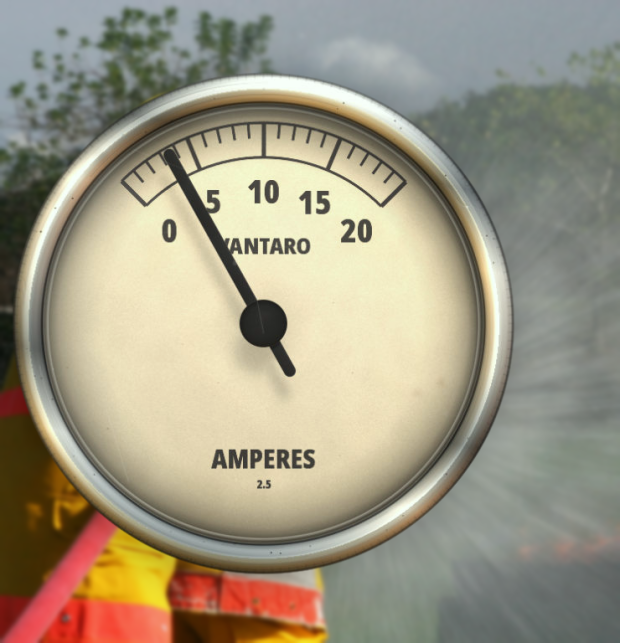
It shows **3.5** A
